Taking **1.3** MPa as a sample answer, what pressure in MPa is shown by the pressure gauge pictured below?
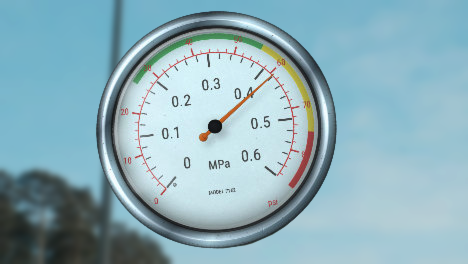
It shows **0.42** MPa
